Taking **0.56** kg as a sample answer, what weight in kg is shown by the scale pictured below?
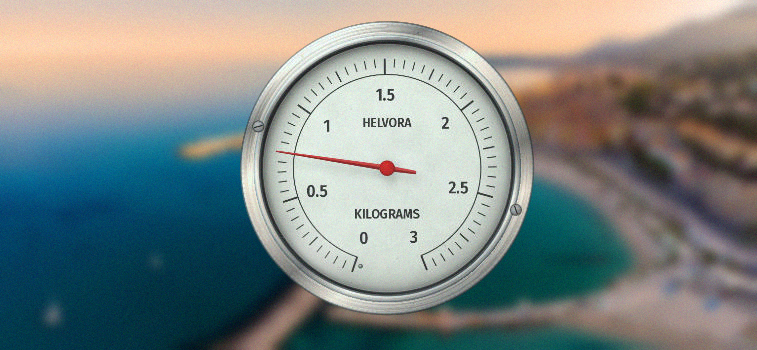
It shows **0.75** kg
